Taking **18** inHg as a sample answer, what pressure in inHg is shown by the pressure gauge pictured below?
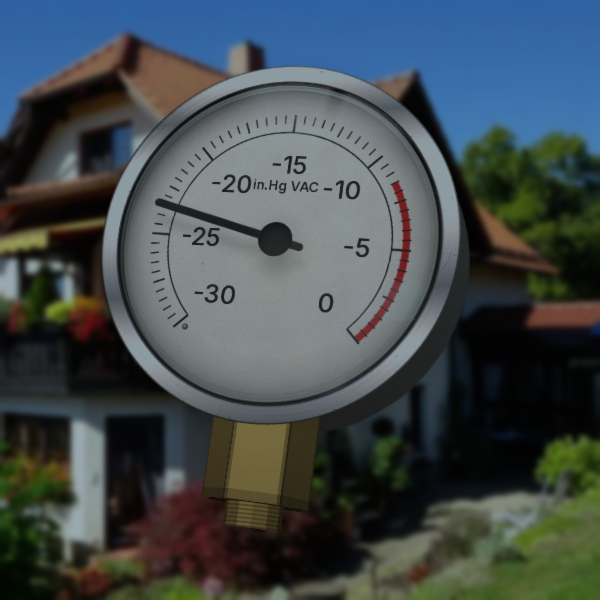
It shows **-23.5** inHg
